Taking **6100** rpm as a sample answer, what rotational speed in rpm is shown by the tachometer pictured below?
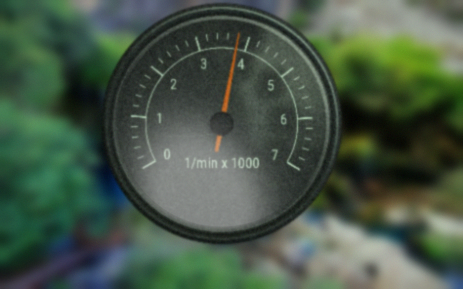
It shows **3800** rpm
